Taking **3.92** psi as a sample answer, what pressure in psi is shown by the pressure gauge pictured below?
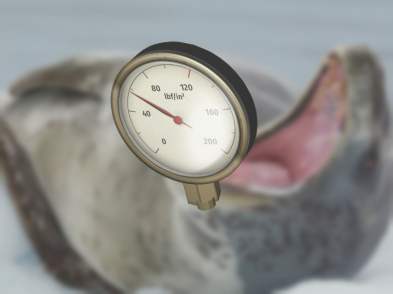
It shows **60** psi
